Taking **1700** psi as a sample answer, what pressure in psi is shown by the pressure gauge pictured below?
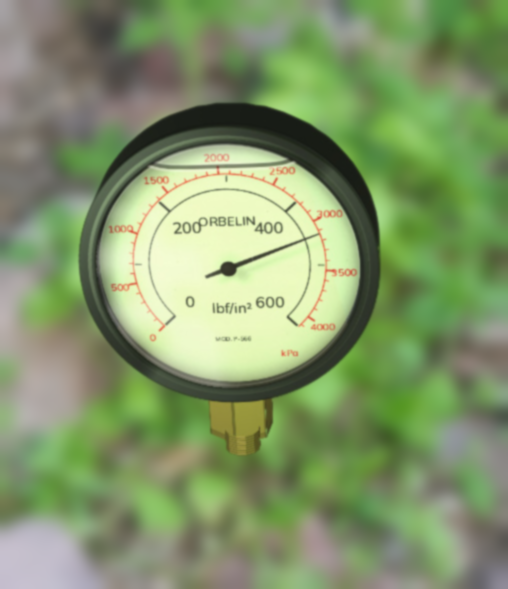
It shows **450** psi
